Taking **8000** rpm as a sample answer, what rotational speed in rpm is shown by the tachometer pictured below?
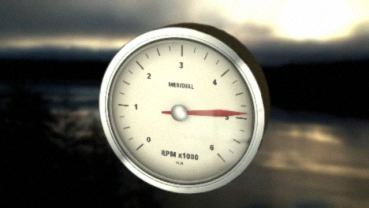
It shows **4875** rpm
